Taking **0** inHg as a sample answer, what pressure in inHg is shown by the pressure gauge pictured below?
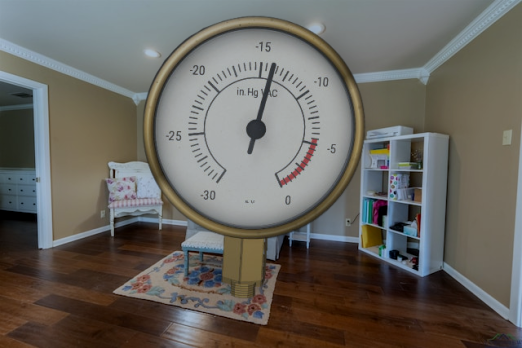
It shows **-14** inHg
